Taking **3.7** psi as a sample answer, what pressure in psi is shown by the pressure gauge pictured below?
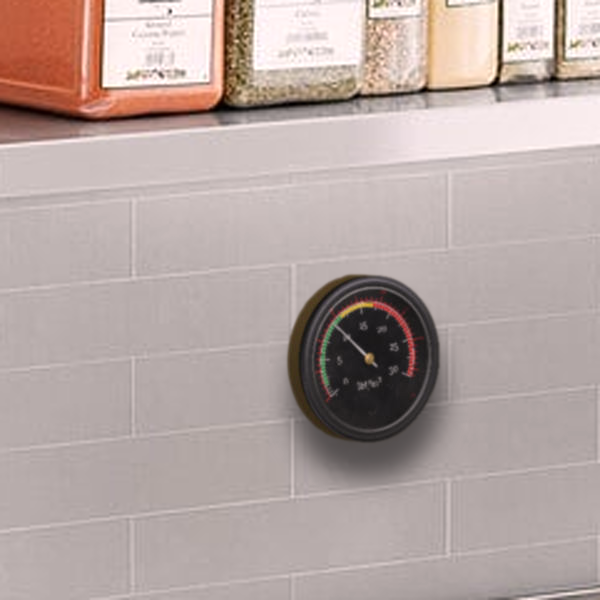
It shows **10** psi
